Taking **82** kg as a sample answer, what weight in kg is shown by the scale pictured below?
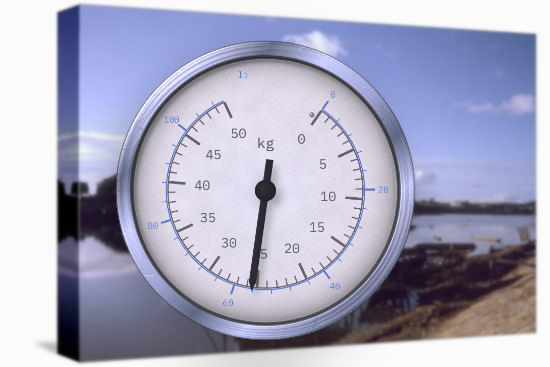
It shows **25.5** kg
